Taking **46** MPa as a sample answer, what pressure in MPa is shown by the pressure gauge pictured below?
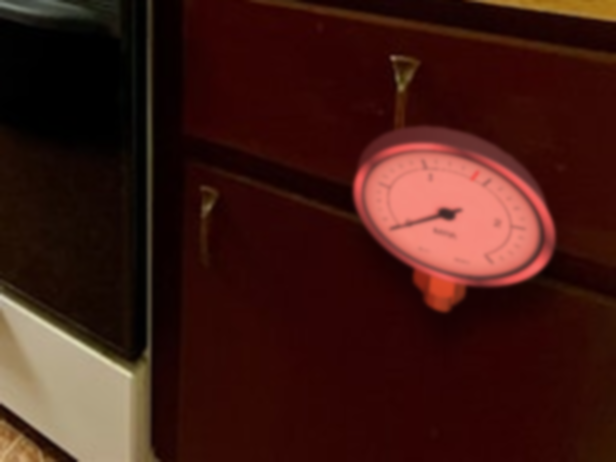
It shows **0** MPa
